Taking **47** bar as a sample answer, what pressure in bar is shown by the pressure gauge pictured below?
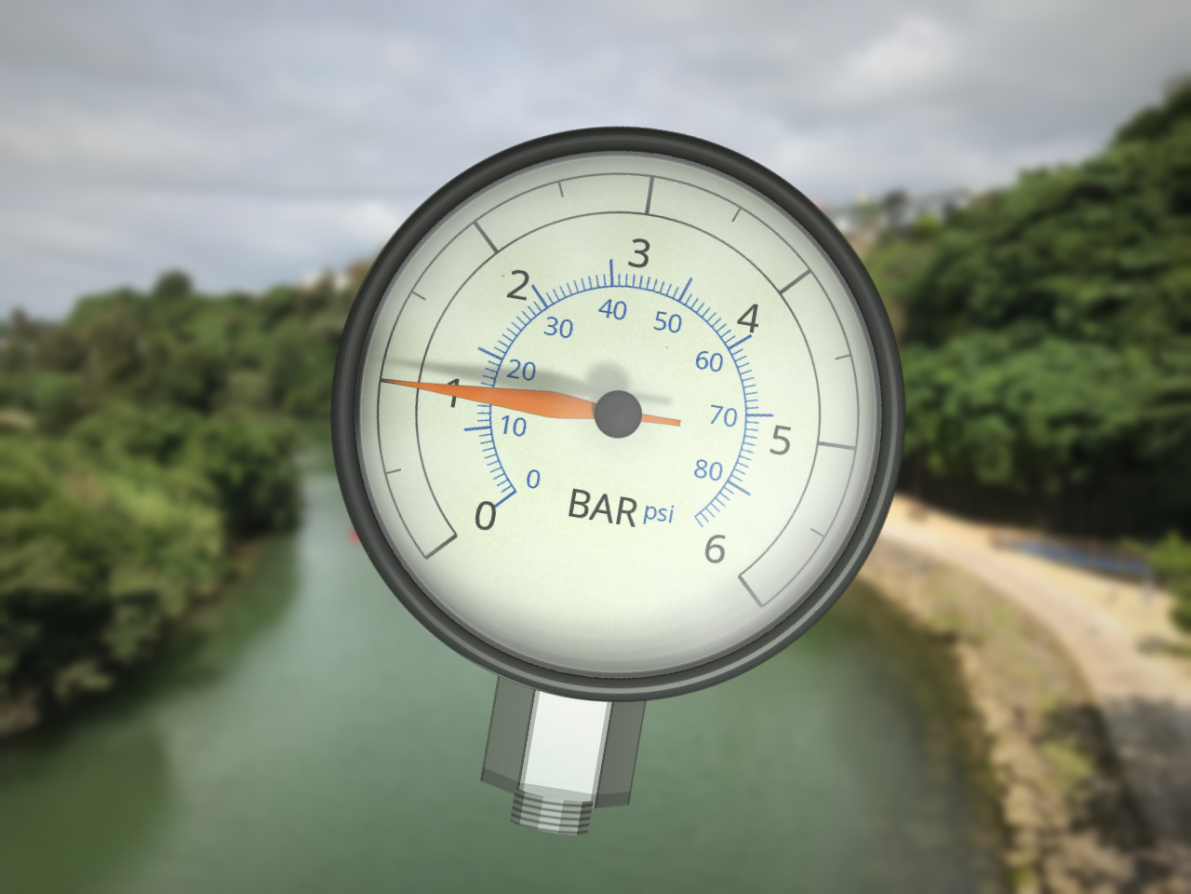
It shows **1** bar
